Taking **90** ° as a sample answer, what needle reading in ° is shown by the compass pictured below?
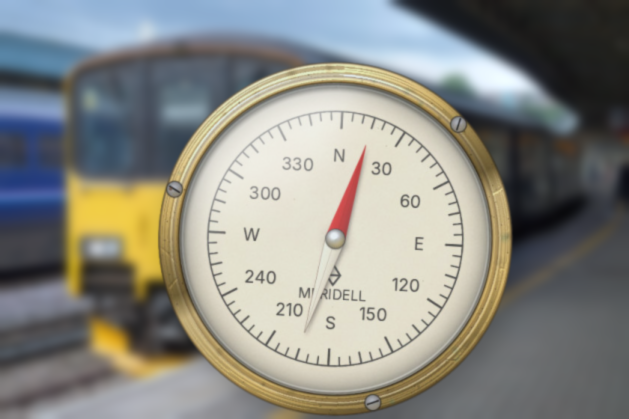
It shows **15** °
